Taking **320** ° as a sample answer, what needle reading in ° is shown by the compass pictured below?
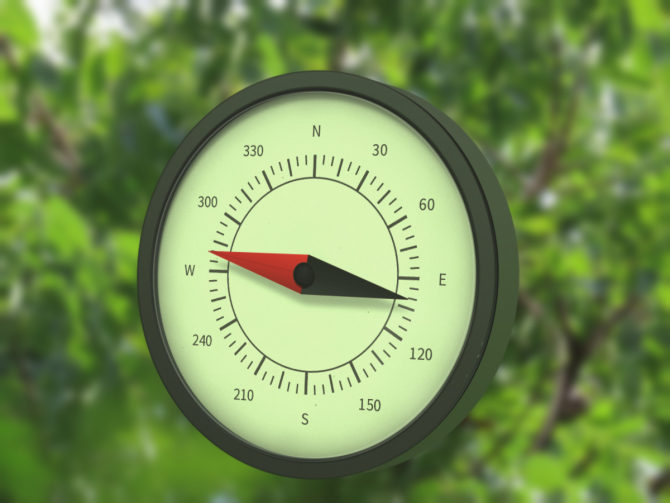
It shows **280** °
